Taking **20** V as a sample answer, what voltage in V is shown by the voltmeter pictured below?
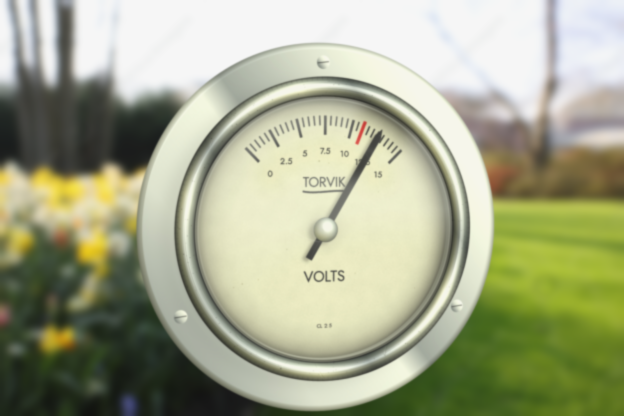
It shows **12.5** V
